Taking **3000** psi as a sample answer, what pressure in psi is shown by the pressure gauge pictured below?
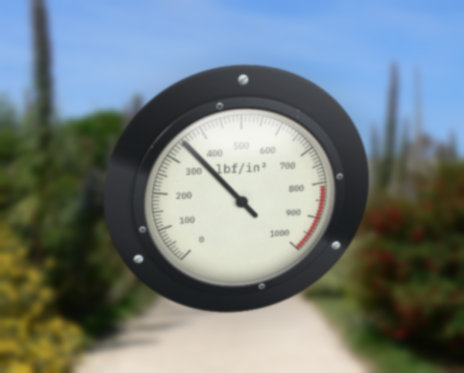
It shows **350** psi
